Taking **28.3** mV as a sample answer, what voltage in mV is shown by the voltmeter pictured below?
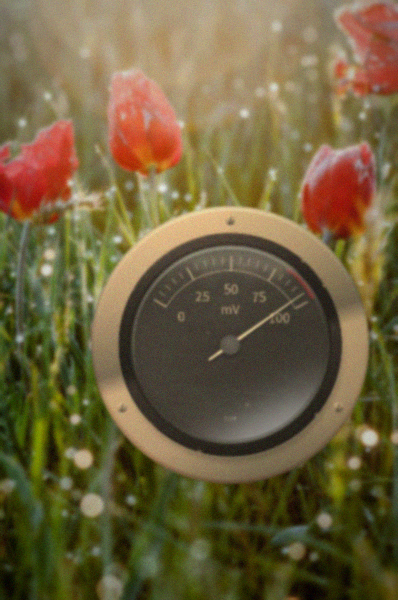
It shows **95** mV
